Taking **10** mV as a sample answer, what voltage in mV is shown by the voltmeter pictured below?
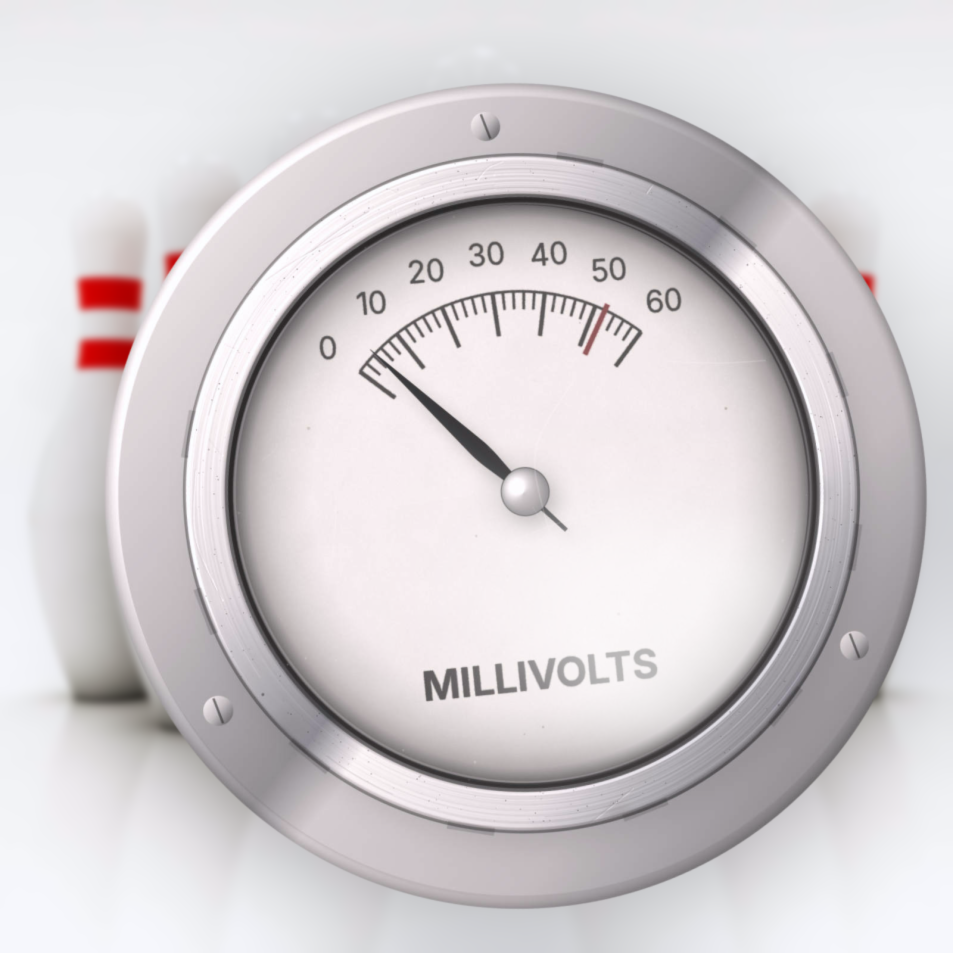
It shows **4** mV
